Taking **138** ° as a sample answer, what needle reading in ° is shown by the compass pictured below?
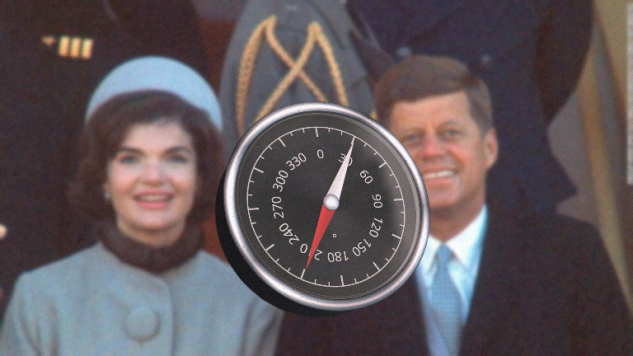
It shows **210** °
